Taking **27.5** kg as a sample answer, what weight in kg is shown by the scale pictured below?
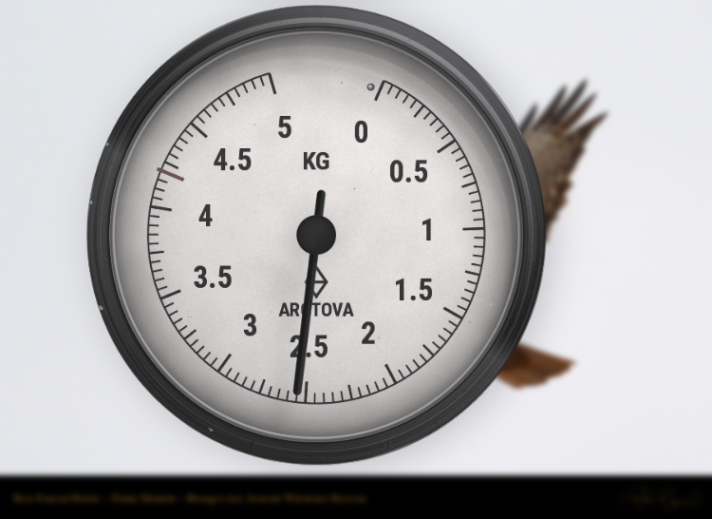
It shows **2.55** kg
